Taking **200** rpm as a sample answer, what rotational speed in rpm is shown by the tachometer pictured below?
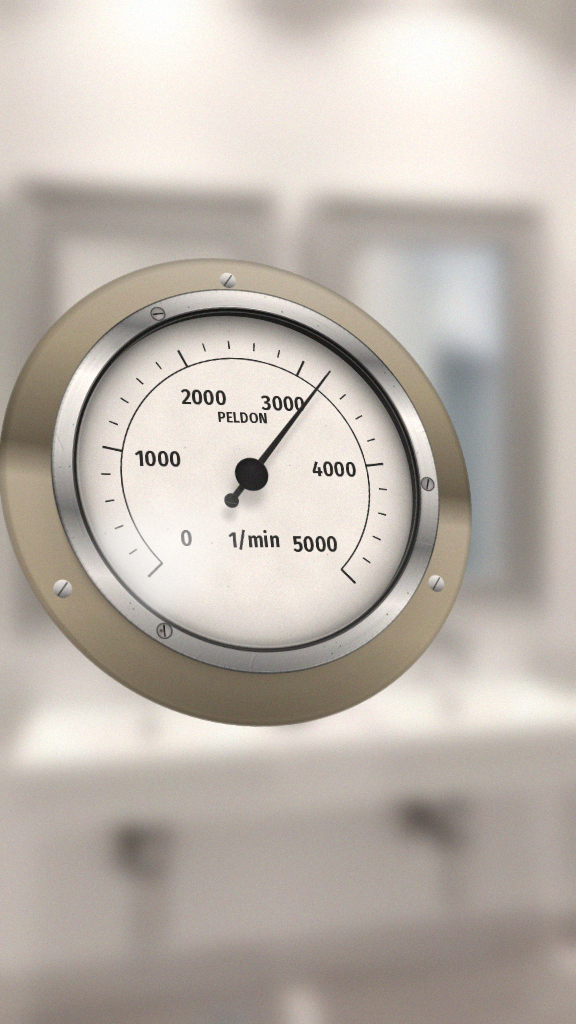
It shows **3200** rpm
